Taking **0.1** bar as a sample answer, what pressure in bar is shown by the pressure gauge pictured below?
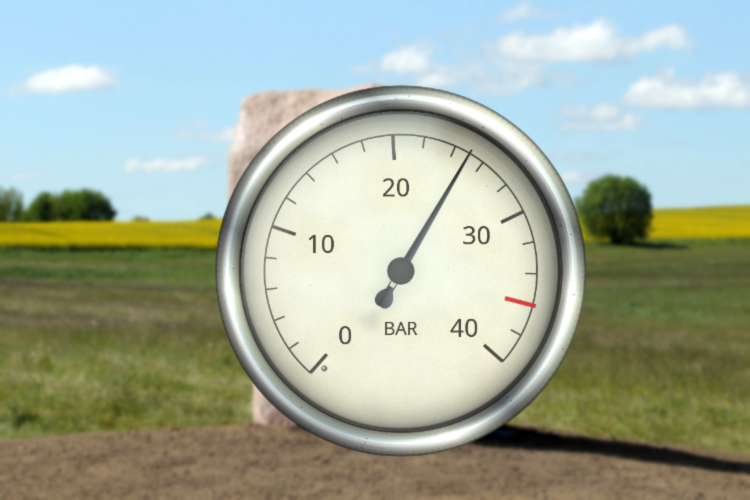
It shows **25** bar
